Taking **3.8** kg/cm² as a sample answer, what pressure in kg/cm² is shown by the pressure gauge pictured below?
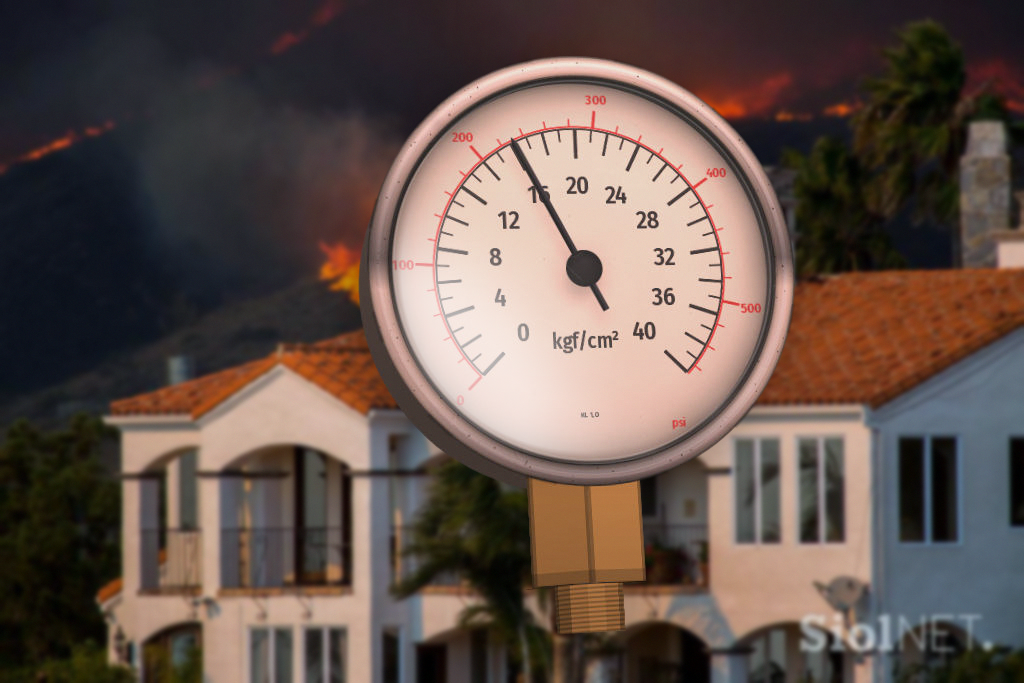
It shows **16** kg/cm²
